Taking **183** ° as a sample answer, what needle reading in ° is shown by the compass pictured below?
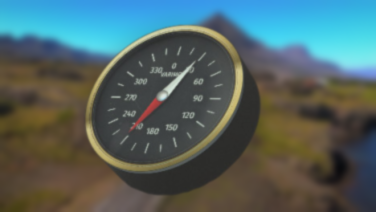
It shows **210** °
